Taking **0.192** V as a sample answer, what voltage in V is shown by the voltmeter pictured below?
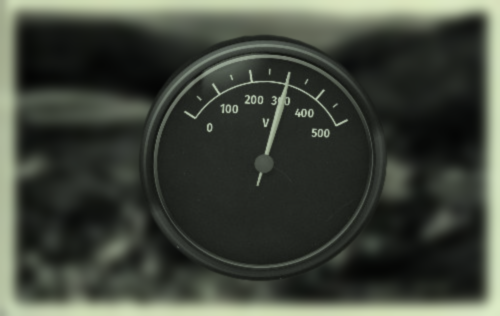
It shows **300** V
